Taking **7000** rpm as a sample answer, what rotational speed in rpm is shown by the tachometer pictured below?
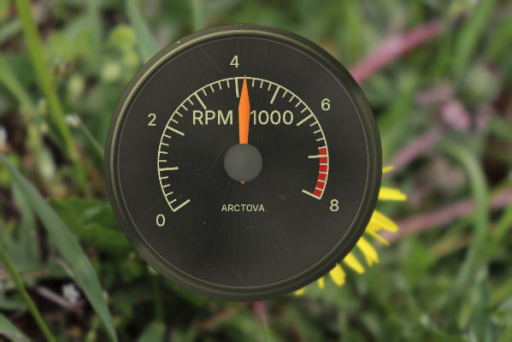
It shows **4200** rpm
